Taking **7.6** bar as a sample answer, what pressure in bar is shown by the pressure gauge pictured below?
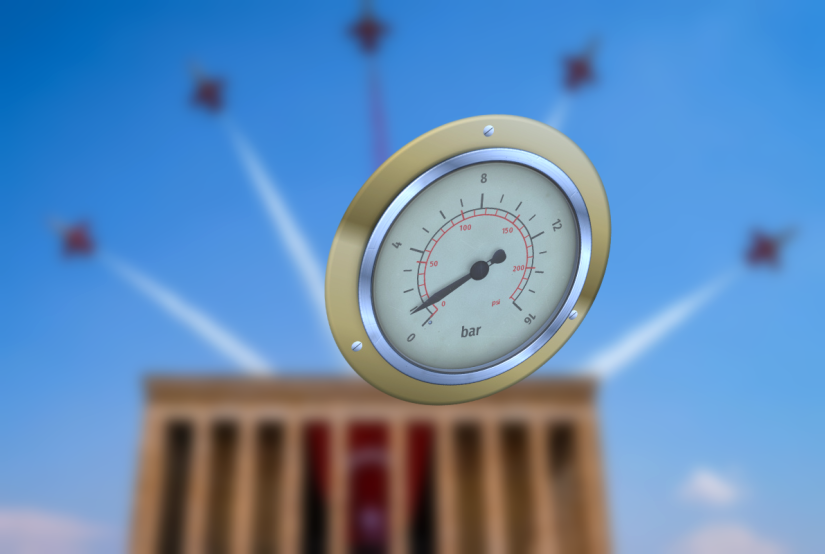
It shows **1** bar
